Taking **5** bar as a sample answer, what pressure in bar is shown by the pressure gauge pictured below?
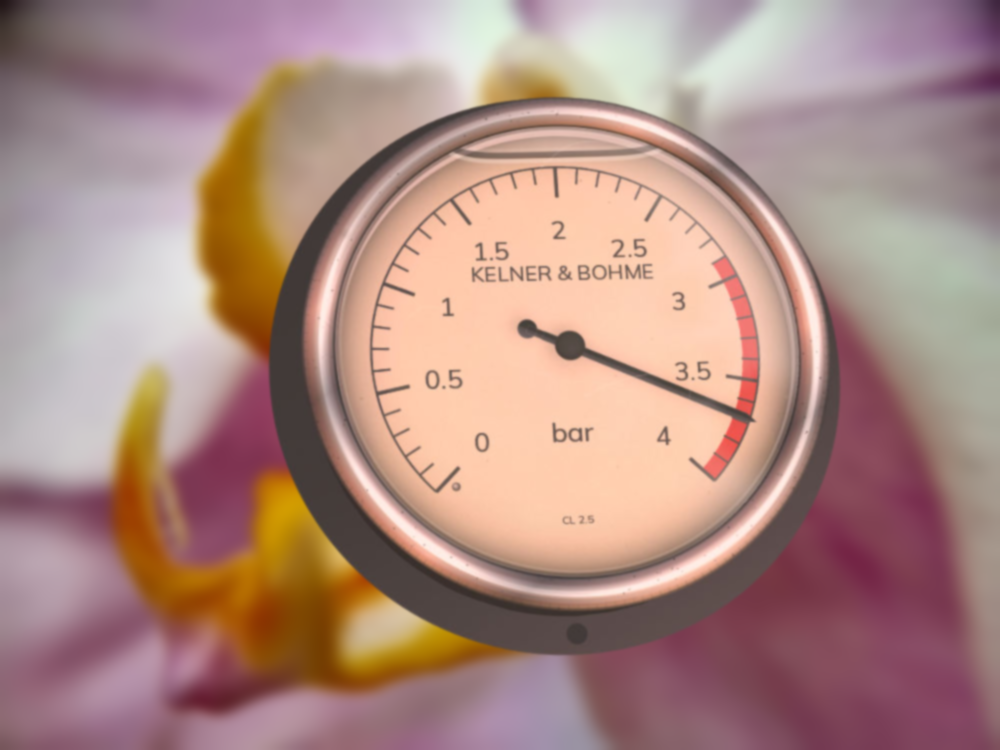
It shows **3.7** bar
